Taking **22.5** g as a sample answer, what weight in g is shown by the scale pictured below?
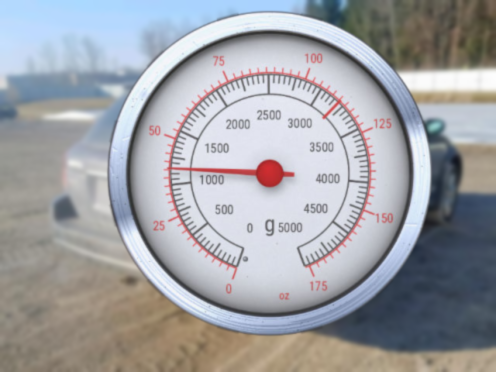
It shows **1150** g
